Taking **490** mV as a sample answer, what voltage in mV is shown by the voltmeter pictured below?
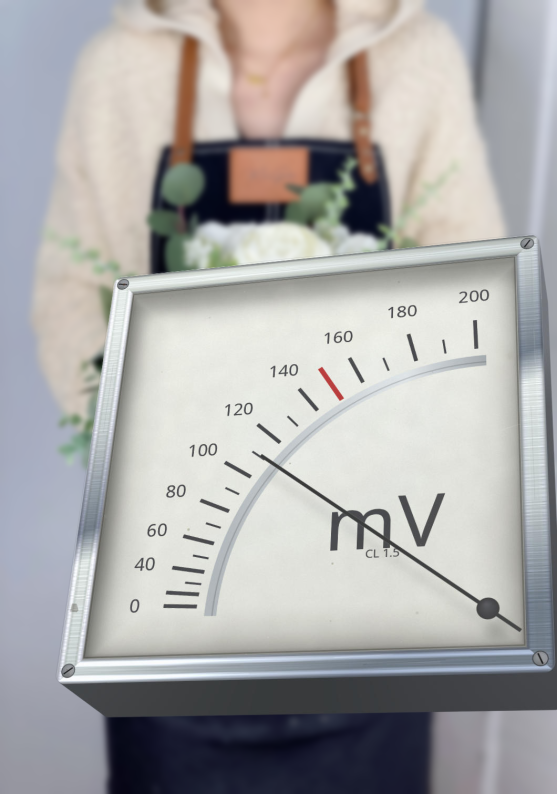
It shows **110** mV
